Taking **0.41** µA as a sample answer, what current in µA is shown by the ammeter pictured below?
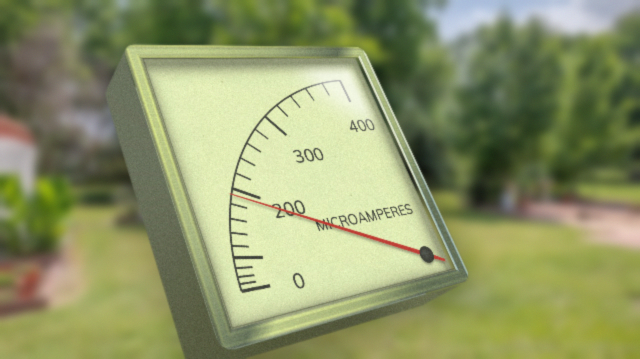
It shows **190** µA
